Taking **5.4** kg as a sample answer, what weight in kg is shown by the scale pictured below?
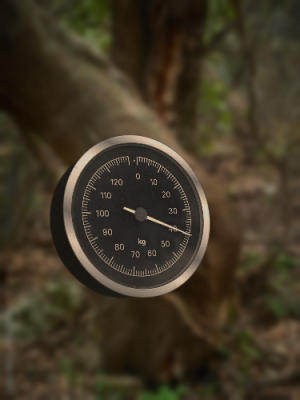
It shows **40** kg
